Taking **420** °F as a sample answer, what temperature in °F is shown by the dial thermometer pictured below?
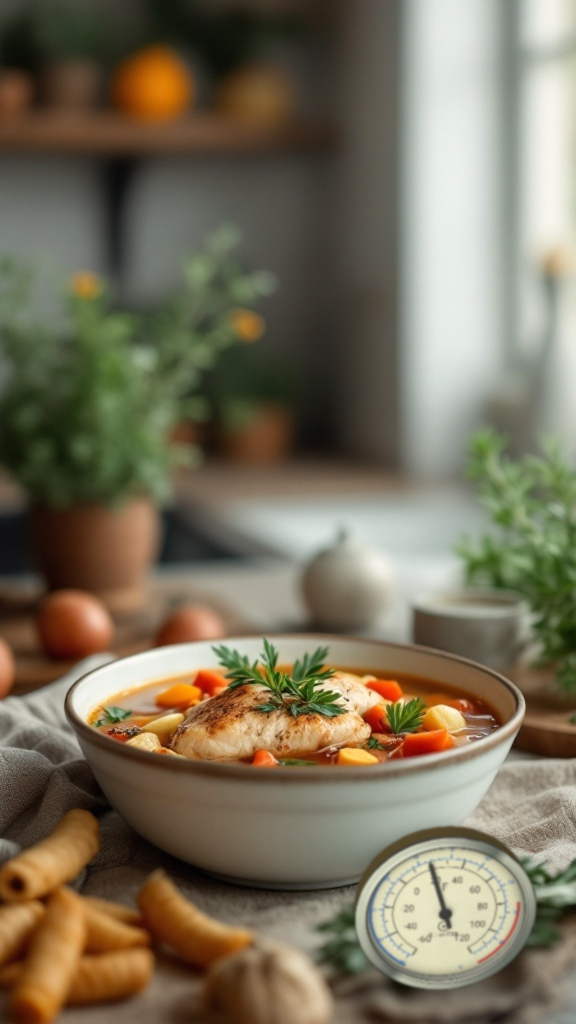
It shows **20** °F
